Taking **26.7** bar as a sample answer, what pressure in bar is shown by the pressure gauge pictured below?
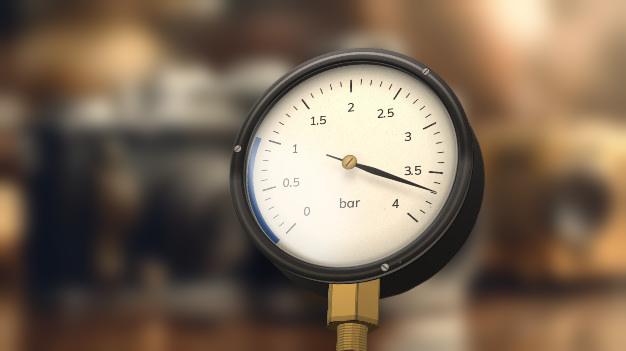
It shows **3.7** bar
